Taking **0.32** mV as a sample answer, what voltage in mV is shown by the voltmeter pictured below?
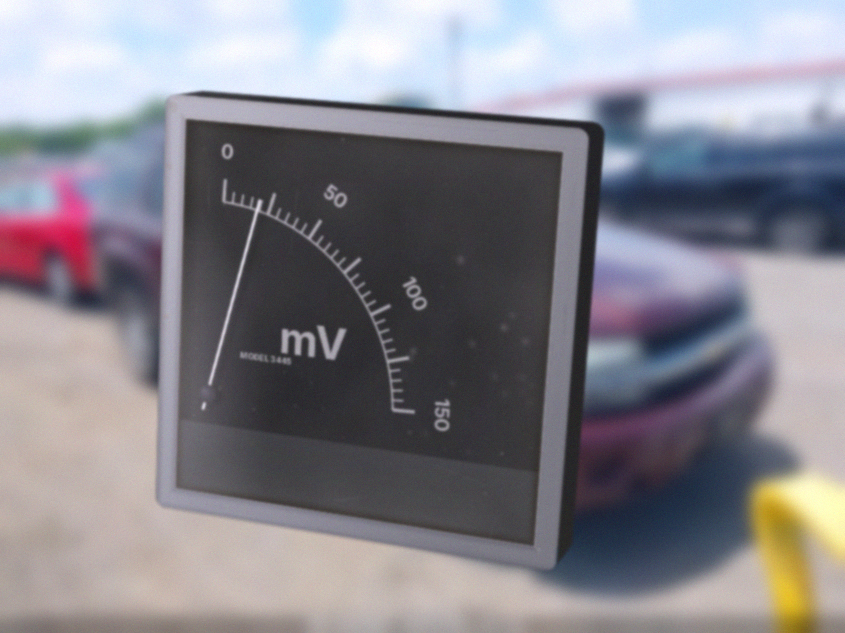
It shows **20** mV
